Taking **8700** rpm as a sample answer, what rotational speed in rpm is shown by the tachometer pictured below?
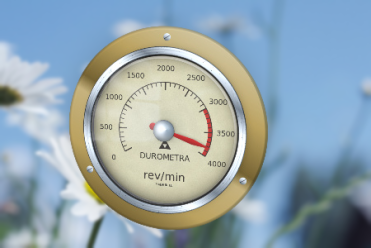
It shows **3800** rpm
